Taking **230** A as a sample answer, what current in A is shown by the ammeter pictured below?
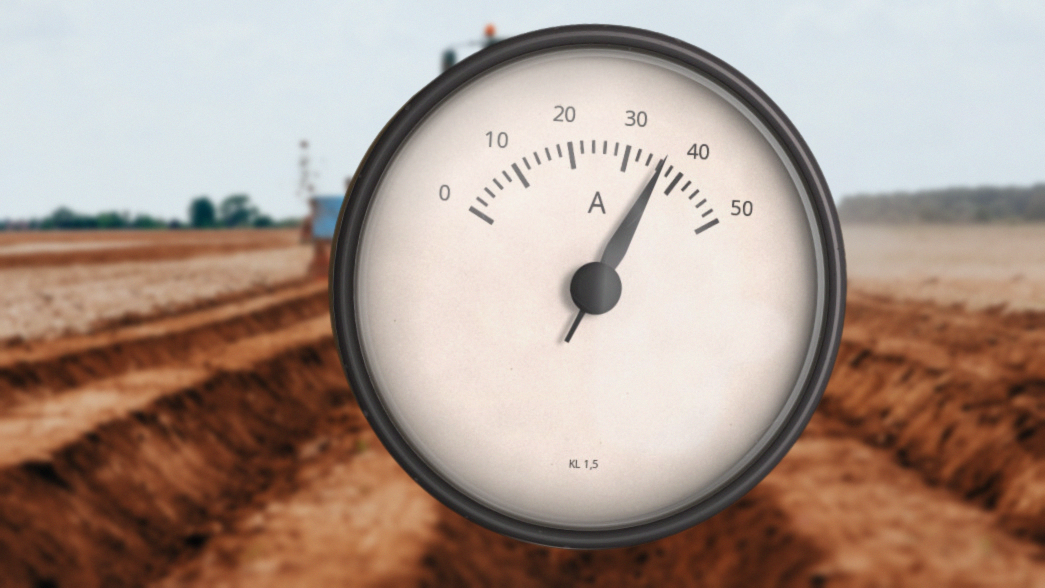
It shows **36** A
